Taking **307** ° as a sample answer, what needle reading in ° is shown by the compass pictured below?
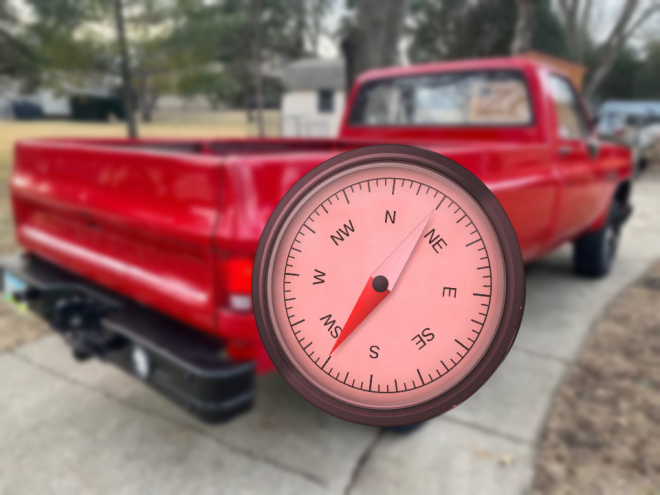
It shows **210** °
